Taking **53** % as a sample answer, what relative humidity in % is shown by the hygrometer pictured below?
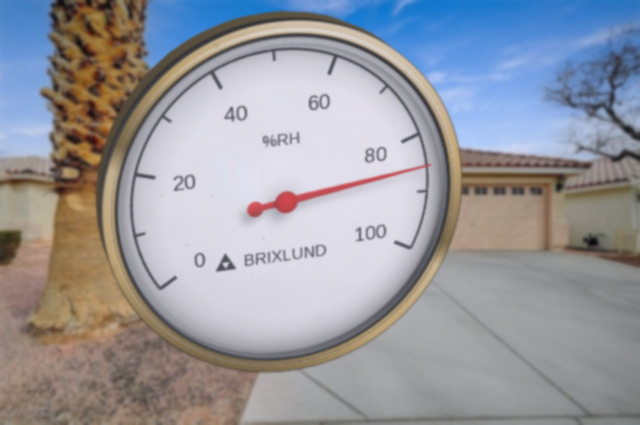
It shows **85** %
